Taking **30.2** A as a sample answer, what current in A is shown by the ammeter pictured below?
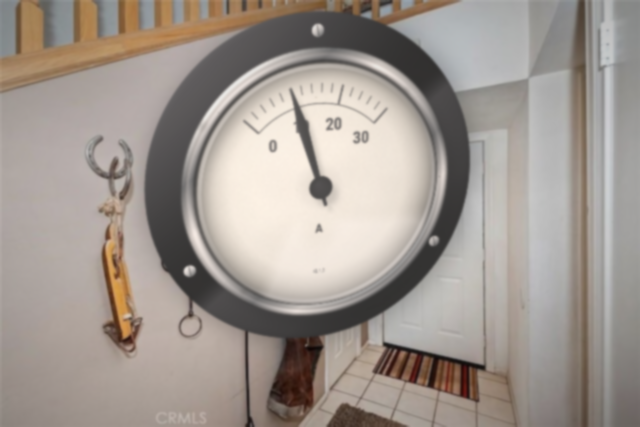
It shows **10** A
